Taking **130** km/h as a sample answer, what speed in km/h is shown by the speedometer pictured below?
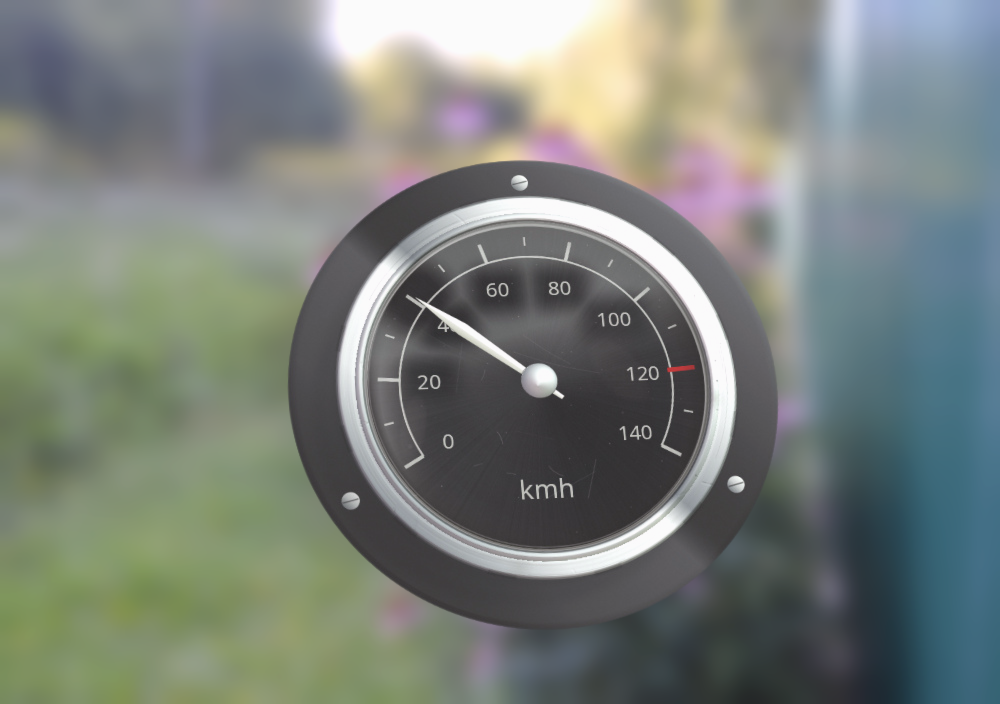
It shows **40** km/h
